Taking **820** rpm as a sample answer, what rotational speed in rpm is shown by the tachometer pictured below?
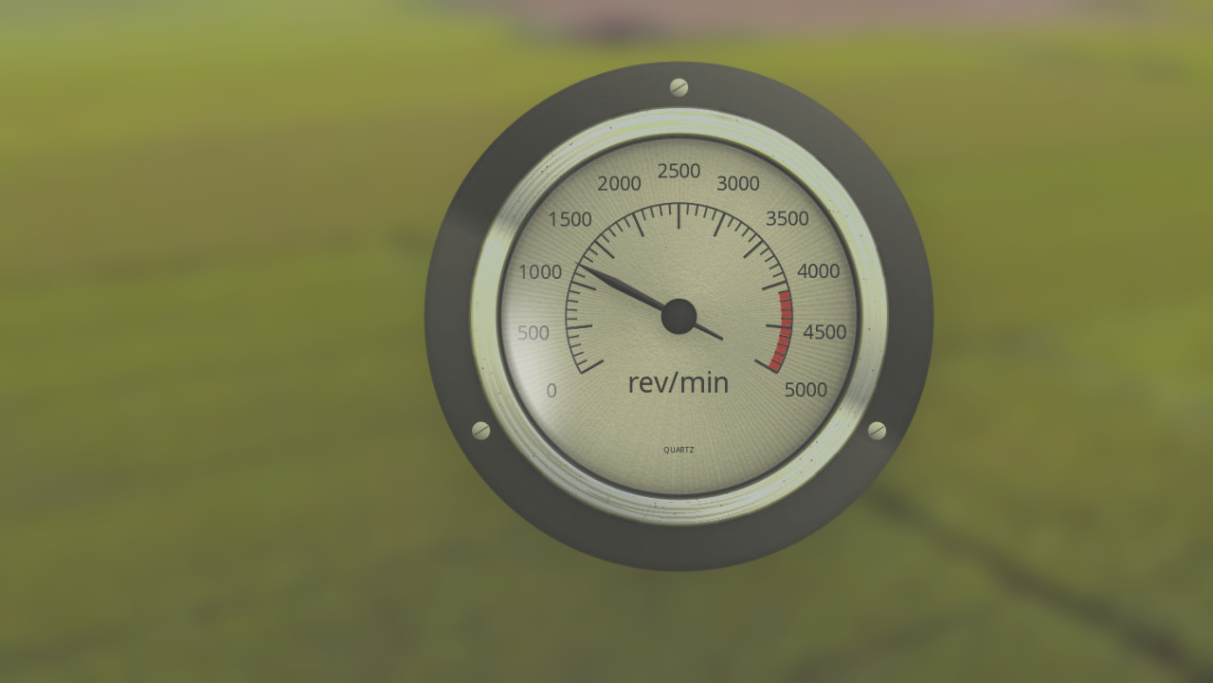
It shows **1200** rpm
